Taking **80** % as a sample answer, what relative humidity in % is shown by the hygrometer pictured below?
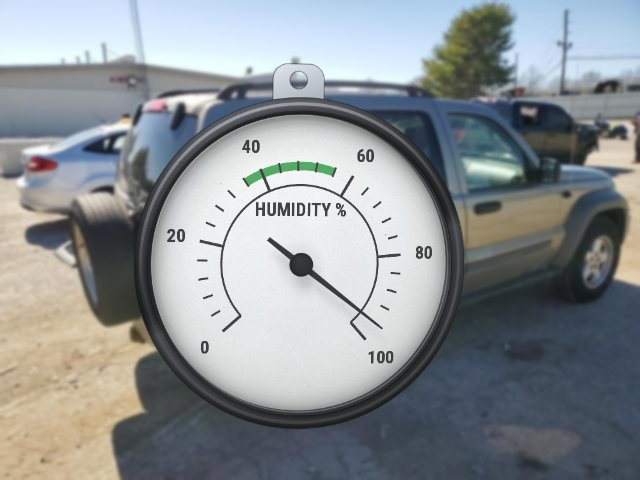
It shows **96** %
